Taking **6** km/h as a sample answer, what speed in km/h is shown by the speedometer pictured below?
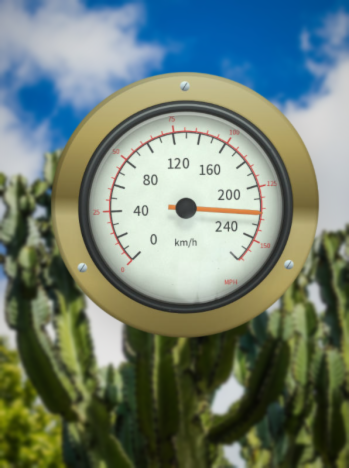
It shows **220** km/h
